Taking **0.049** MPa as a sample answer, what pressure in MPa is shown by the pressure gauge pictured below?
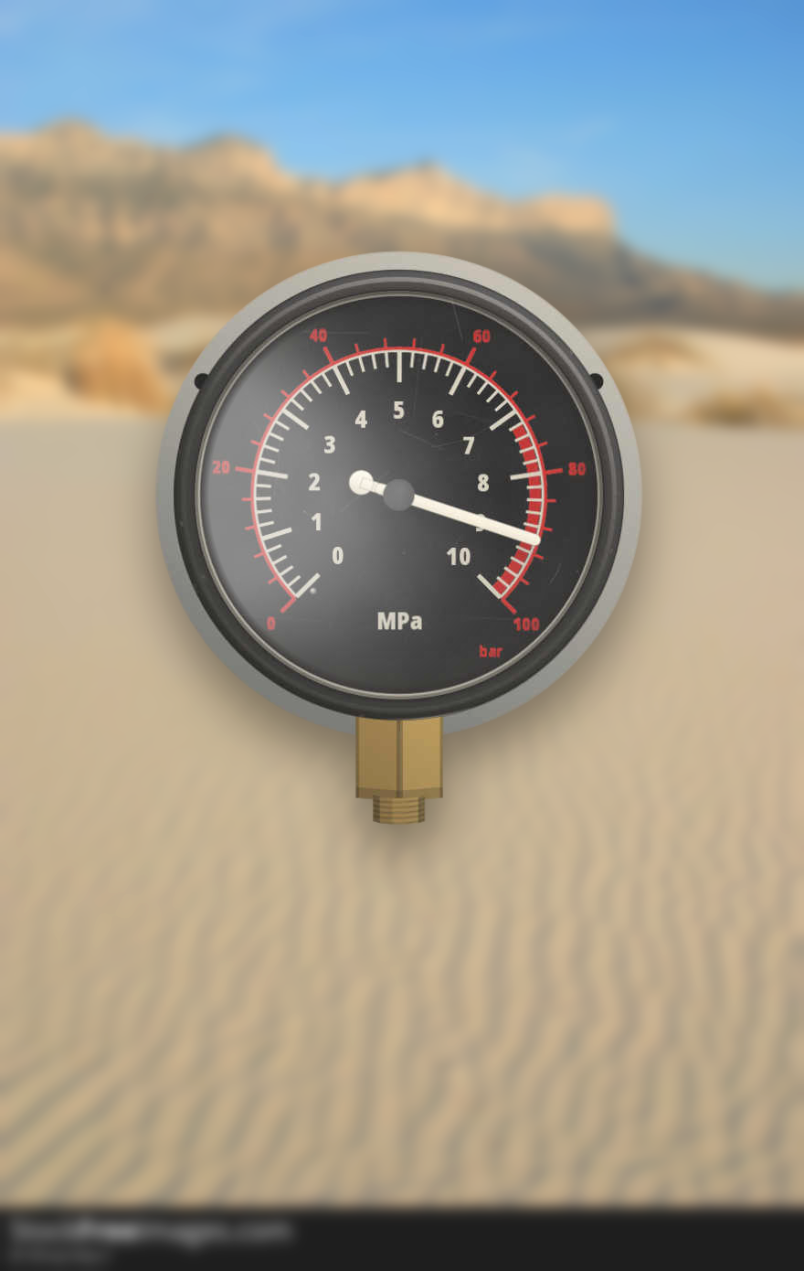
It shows **9** MPa
